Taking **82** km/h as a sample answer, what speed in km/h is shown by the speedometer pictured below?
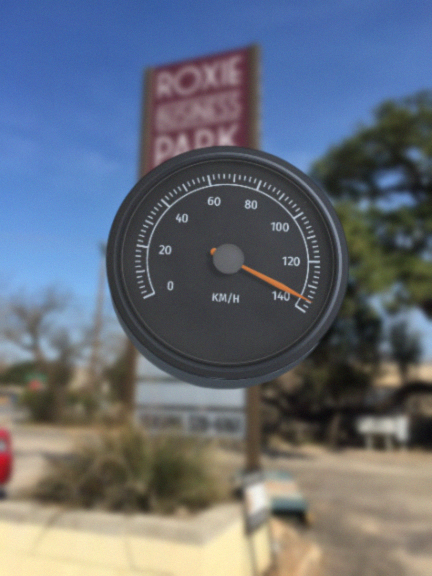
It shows **136** km/h
